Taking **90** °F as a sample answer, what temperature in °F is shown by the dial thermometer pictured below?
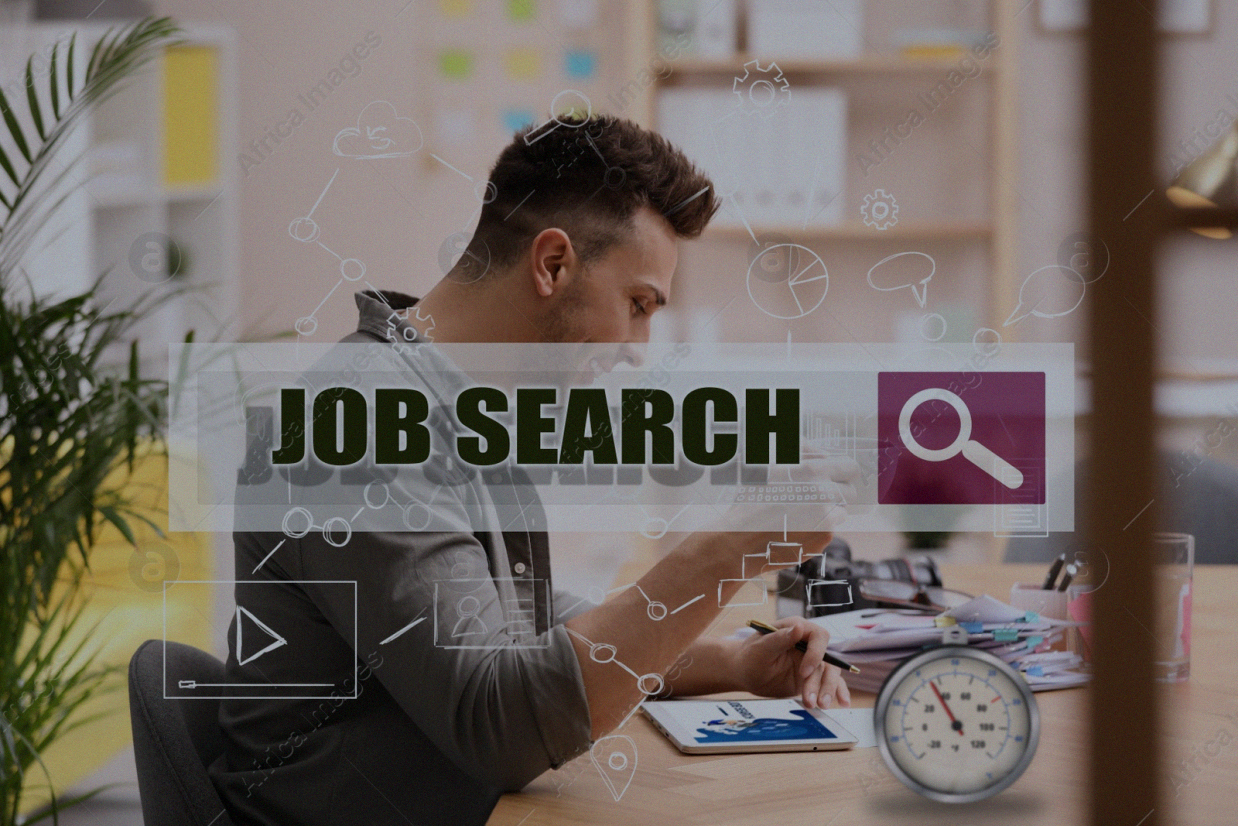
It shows **35** °F
